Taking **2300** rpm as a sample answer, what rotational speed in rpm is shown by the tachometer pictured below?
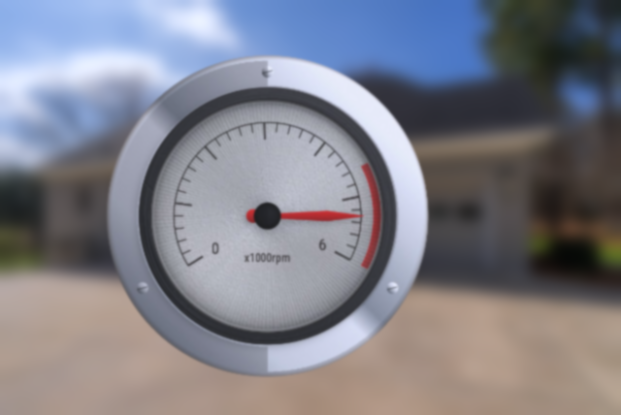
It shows **5300** rpm
